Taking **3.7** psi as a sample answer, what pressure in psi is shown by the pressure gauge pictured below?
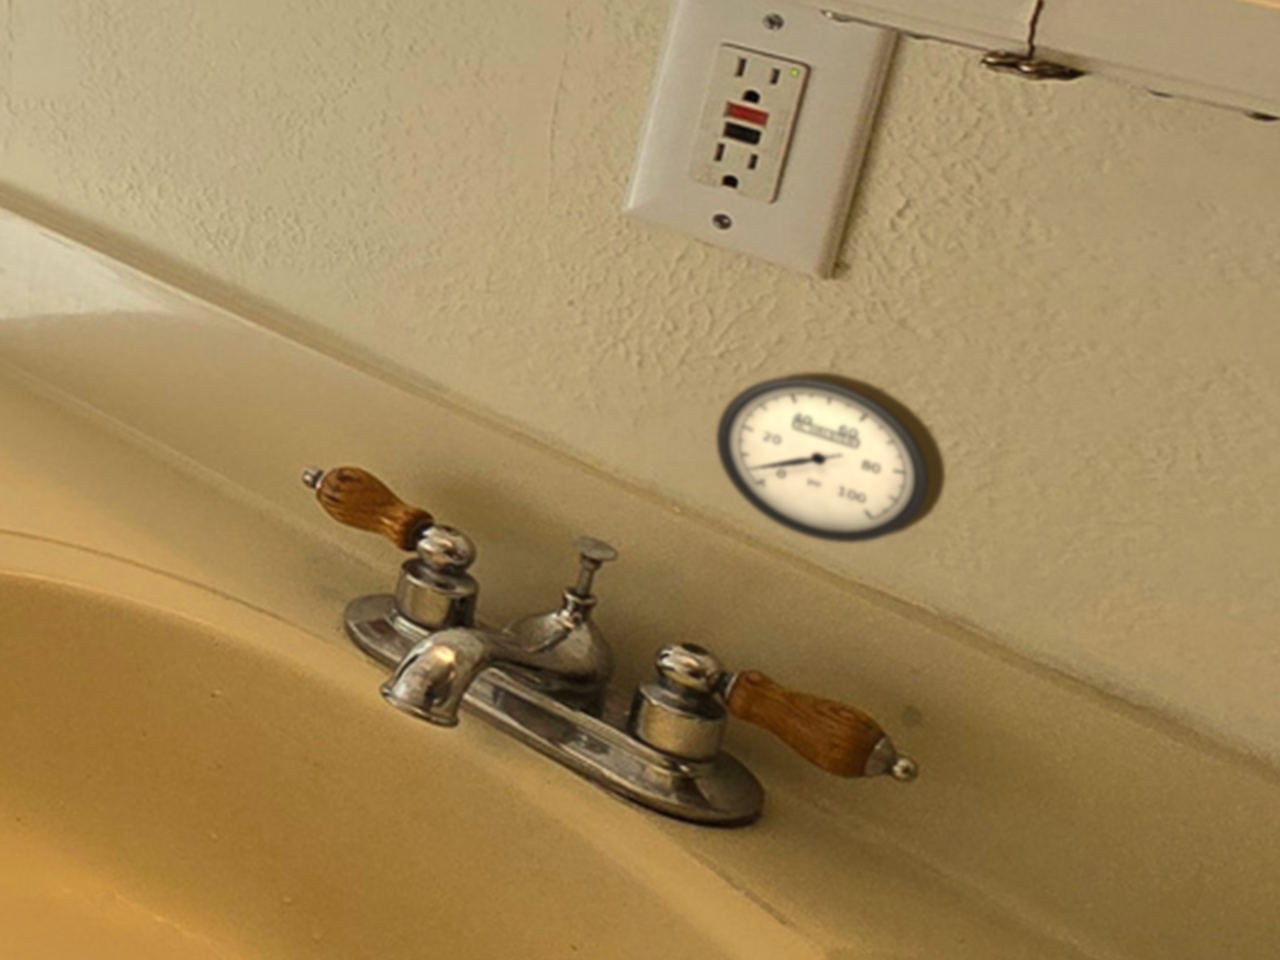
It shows **5** psi
